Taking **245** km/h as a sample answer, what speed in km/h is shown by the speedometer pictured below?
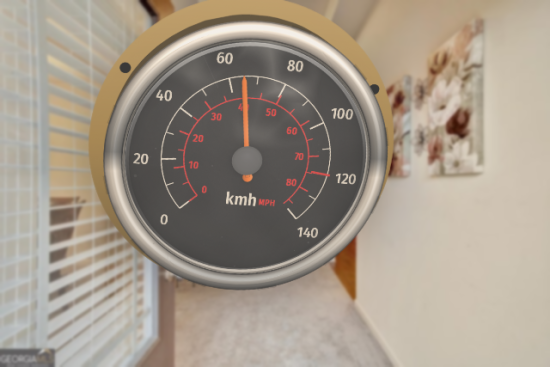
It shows **65** km/h
